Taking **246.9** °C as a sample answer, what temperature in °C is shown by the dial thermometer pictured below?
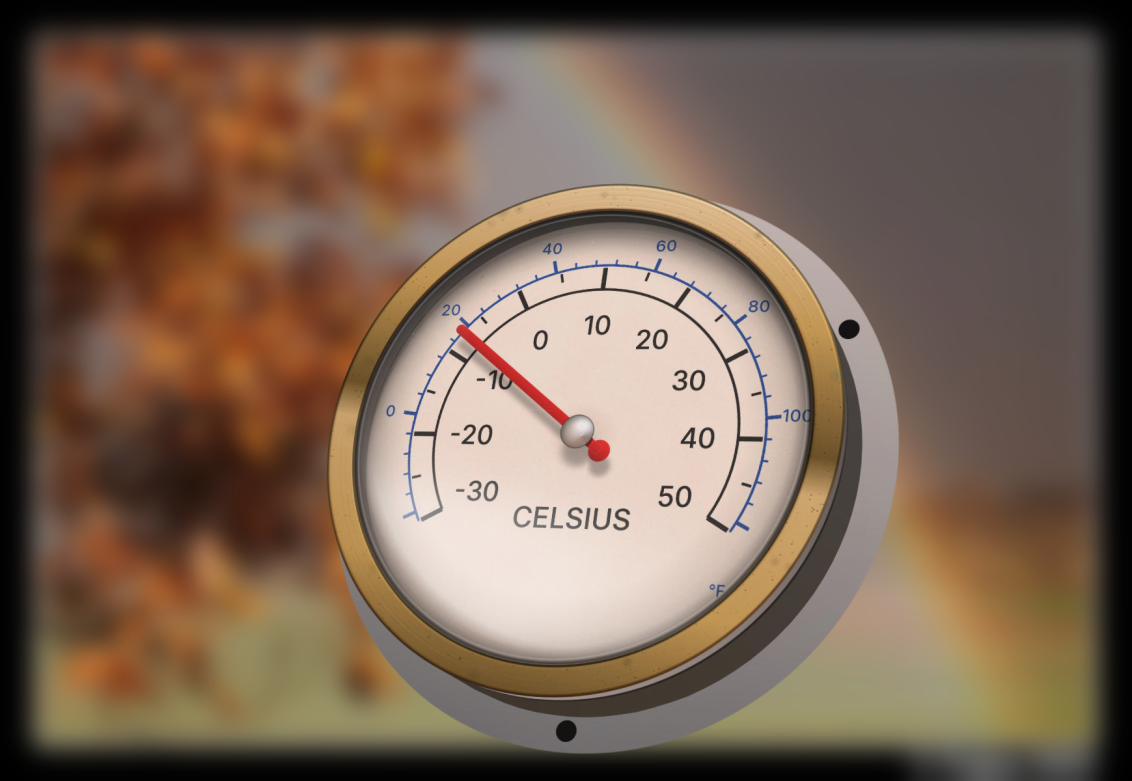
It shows **-7.5** °C
